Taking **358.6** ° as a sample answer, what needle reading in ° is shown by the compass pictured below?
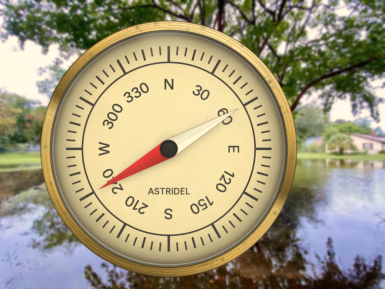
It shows **240** °
